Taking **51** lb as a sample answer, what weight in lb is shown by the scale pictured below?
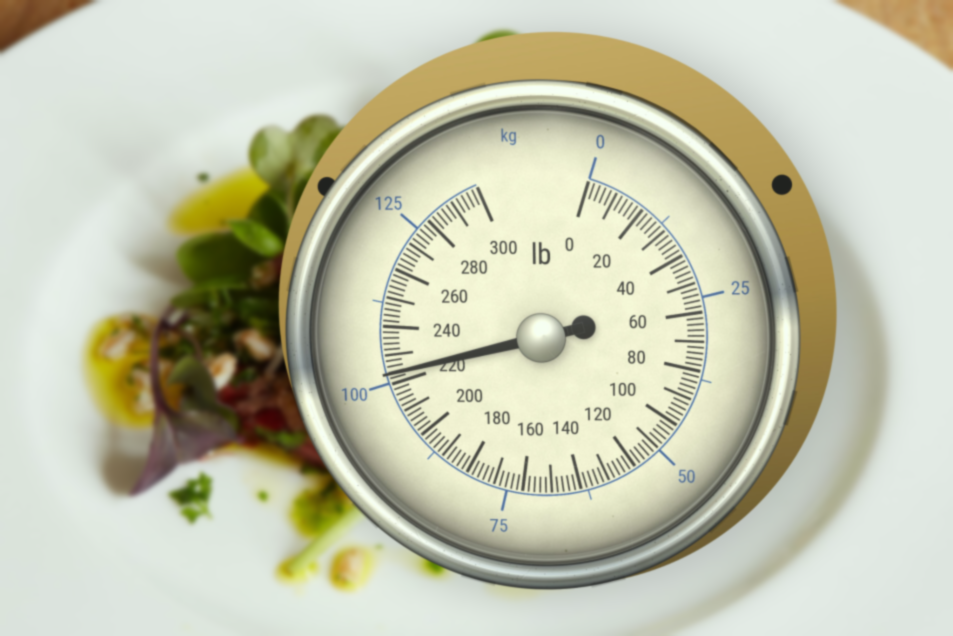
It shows **224** lb
